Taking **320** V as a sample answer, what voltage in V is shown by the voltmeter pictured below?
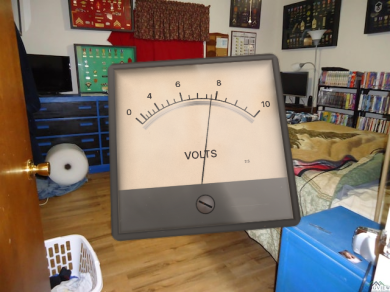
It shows **7.75** V
